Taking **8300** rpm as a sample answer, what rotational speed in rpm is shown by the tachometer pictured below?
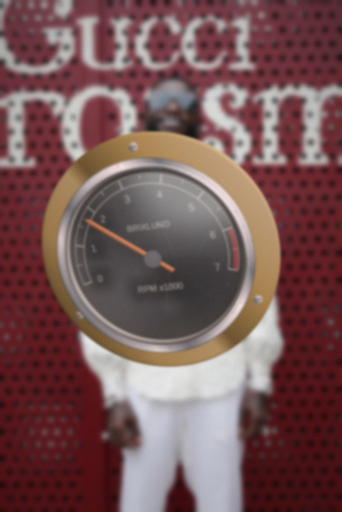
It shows **1750** rpm
